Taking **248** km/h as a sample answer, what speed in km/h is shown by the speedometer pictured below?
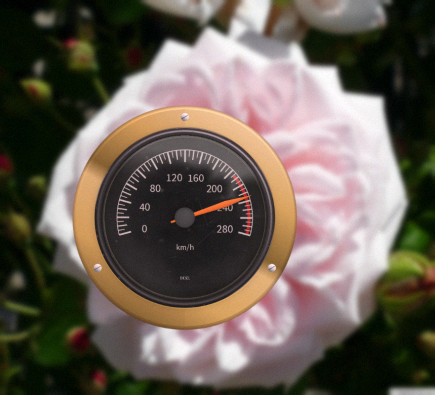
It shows **235** km/h
